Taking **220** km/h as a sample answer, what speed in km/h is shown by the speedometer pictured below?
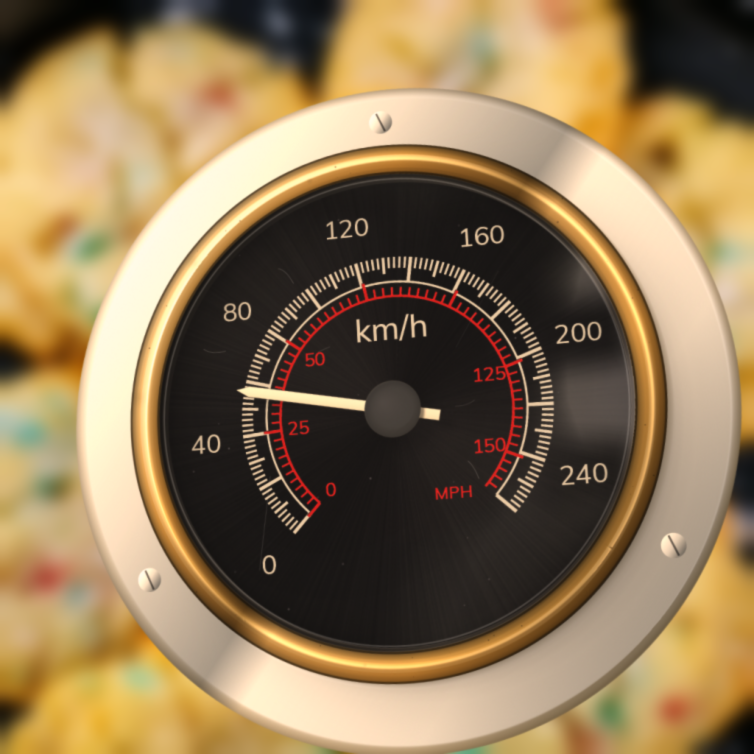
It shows **56** km/h
